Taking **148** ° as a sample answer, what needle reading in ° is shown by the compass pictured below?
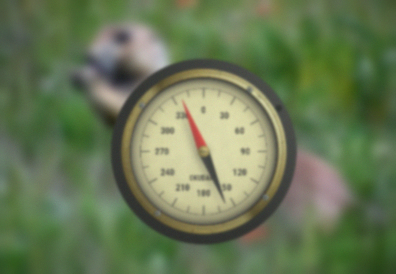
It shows **337.5** °
